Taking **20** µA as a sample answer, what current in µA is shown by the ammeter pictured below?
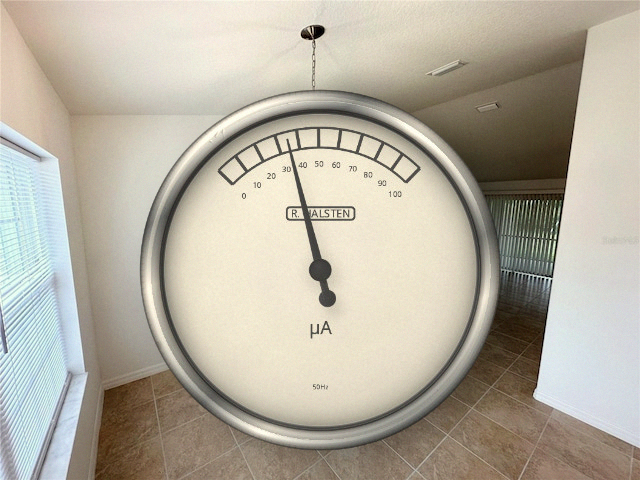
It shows **35** µA
